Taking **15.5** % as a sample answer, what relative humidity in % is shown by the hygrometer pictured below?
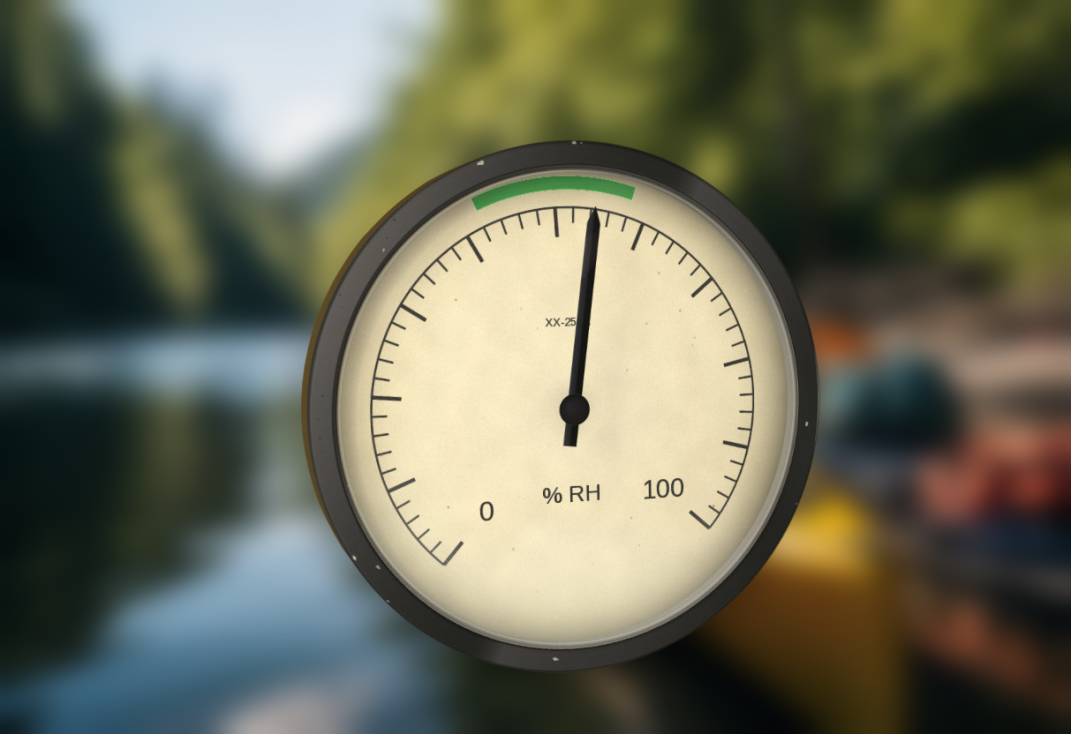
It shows **54** %
